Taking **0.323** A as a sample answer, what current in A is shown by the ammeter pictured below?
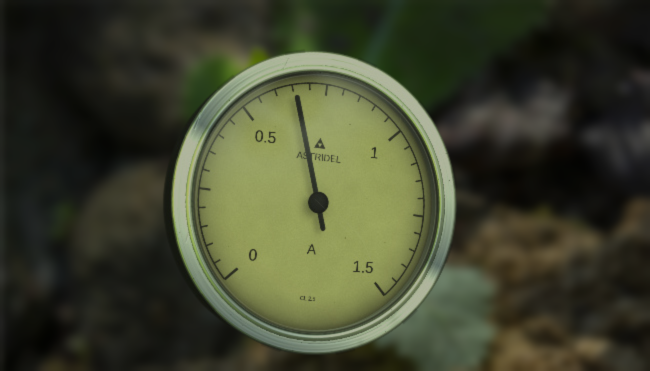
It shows **0.65** A
